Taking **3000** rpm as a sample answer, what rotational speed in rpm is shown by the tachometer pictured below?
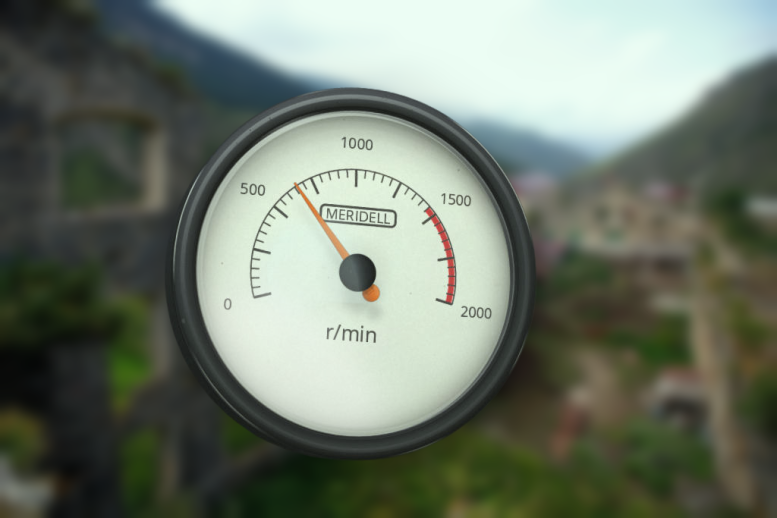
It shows **650** rpm
